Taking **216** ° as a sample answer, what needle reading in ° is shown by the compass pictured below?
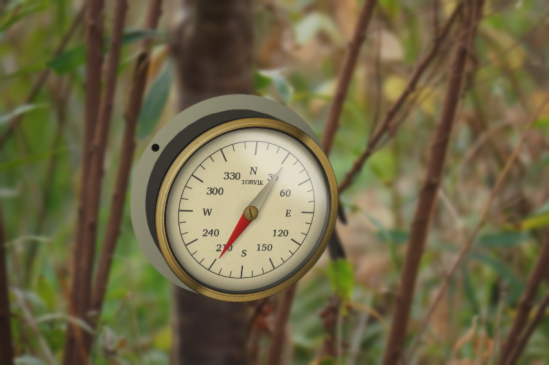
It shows **210** °
